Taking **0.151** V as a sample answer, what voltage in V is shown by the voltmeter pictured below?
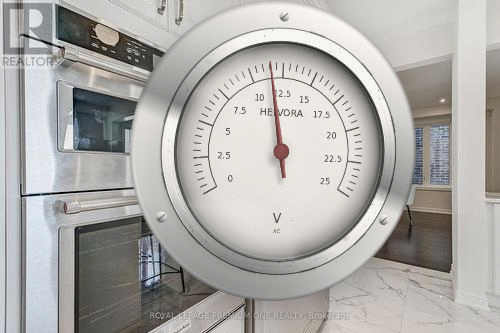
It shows **11.5** V
